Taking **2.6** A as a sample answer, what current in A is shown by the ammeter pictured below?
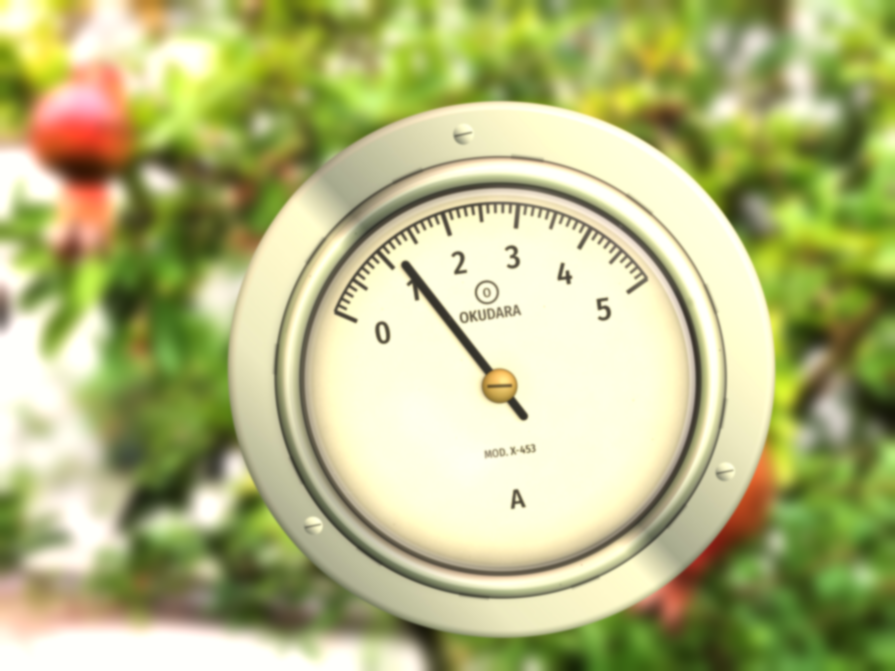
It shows **1.2** A
